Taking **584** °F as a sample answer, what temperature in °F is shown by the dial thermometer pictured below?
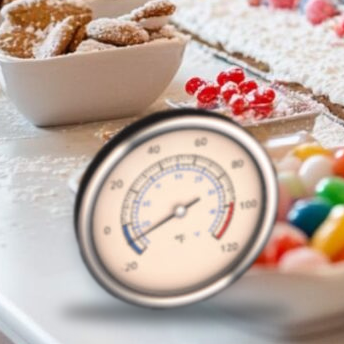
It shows **-10** °F
